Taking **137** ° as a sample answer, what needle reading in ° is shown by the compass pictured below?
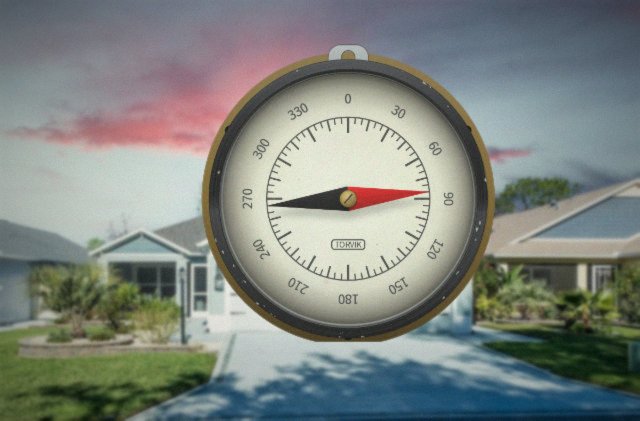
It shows **85** °
